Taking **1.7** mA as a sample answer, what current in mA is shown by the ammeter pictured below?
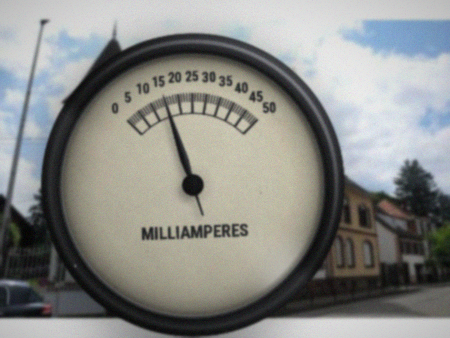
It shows **15** mA
